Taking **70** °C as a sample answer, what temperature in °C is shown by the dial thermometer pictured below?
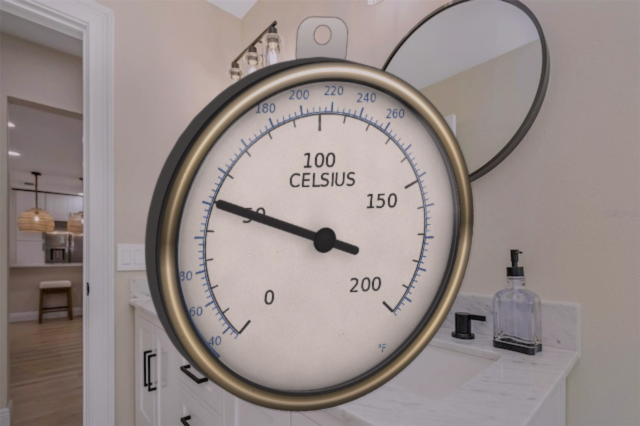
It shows **50** °C
